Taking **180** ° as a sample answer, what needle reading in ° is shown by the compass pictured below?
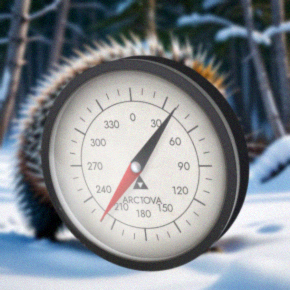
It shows **220** °
